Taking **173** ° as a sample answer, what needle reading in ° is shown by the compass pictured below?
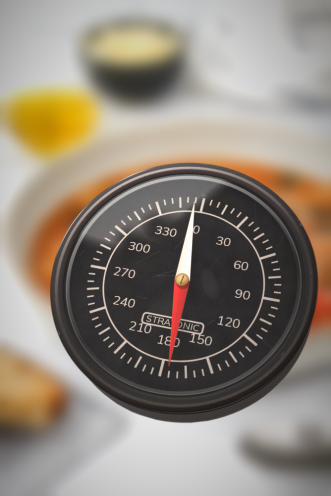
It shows **175** °
